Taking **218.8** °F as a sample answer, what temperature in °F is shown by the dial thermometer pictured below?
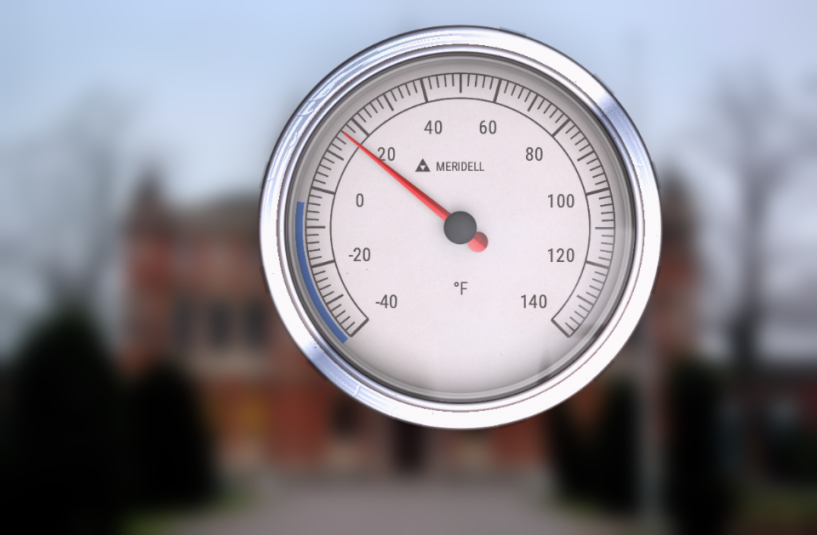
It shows **16** °F
